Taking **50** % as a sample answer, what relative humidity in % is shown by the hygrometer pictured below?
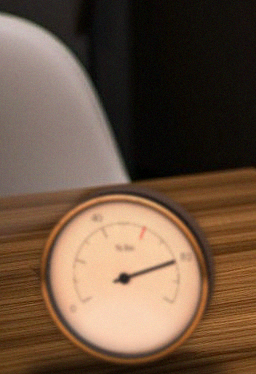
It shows **80** %
